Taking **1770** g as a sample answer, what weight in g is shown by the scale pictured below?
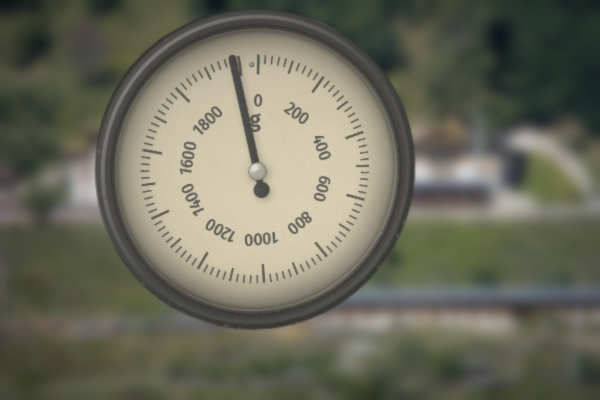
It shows **1980** g
